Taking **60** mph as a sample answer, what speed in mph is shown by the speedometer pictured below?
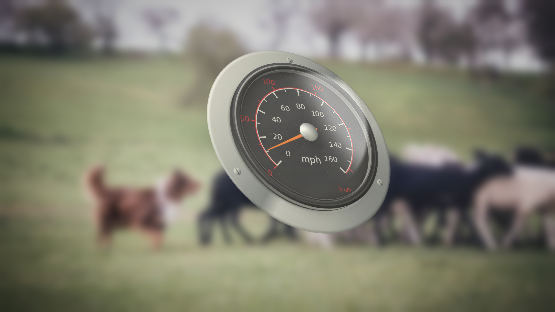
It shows **10** mph
